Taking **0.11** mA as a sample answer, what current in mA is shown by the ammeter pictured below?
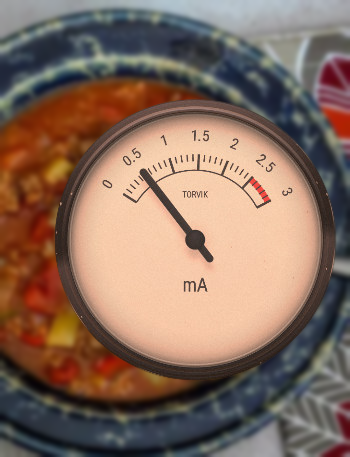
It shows **0.5** mA
